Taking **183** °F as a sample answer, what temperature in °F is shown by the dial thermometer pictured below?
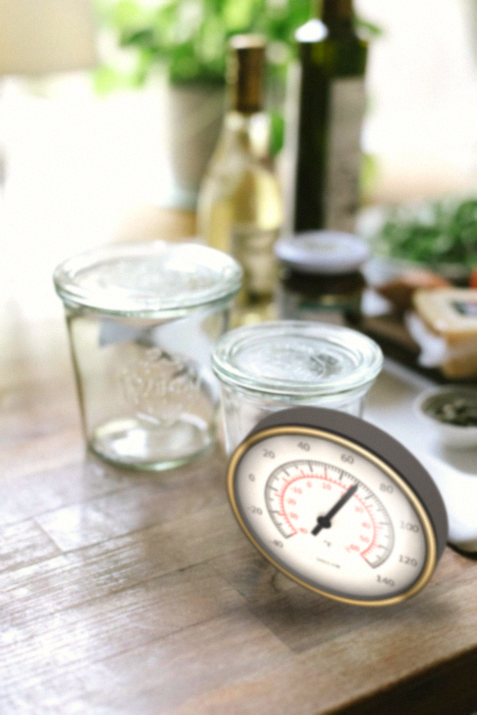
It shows **70** °F
